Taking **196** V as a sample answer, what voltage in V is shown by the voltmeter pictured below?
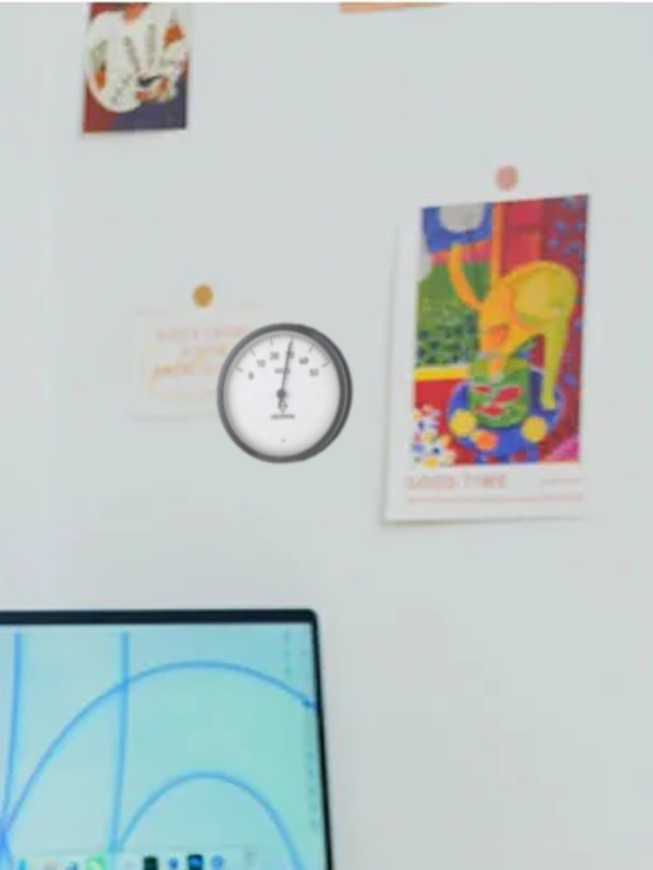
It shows **30** V
